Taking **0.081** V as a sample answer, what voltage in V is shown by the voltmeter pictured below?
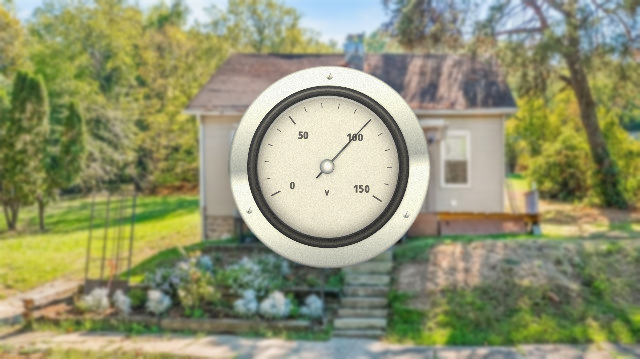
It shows **100** V
